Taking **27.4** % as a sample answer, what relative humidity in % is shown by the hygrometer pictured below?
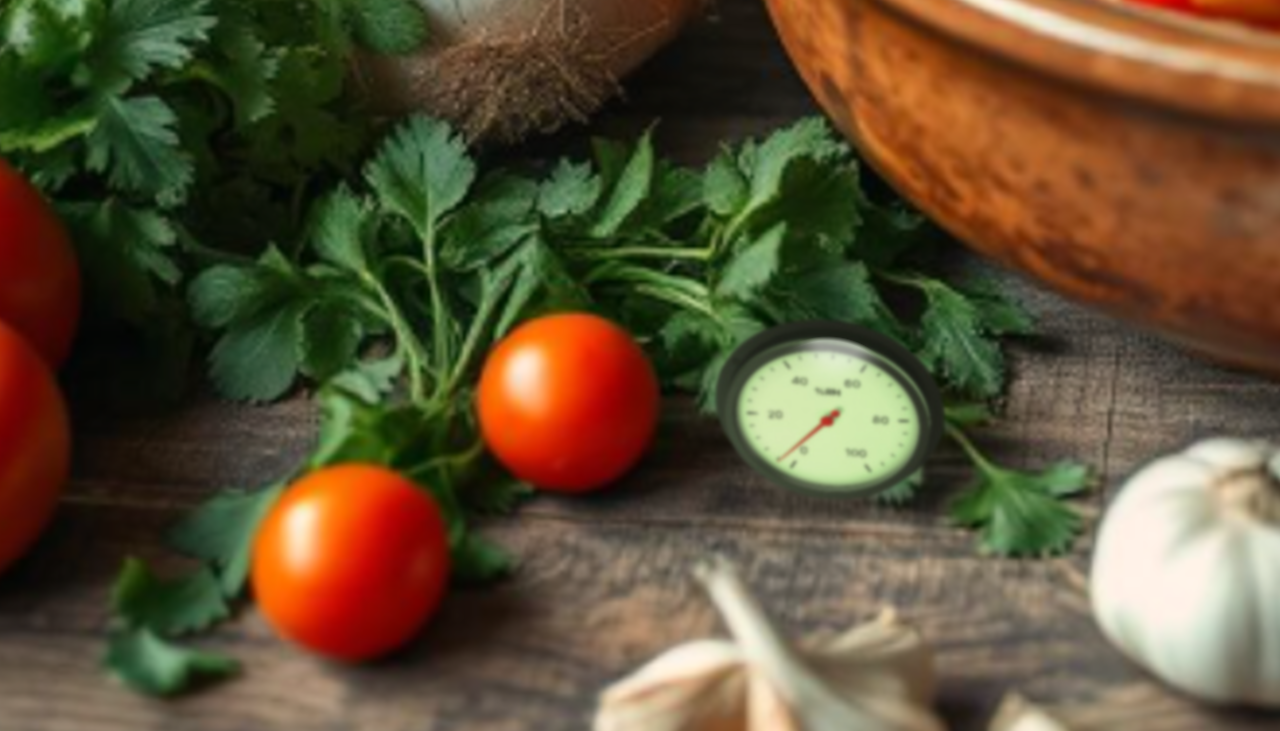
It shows **4** %
